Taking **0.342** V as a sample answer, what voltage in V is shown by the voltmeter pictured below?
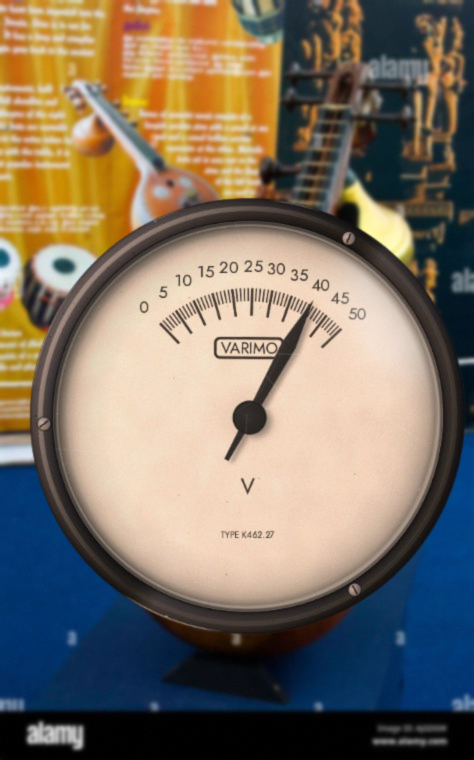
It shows **40** V
